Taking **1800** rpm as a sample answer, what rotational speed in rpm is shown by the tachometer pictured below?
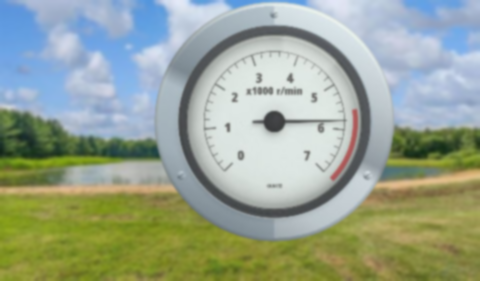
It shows **5800** rpm
